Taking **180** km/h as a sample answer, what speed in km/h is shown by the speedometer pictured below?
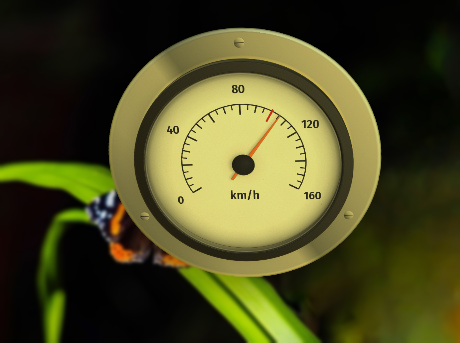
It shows **105** km/h
